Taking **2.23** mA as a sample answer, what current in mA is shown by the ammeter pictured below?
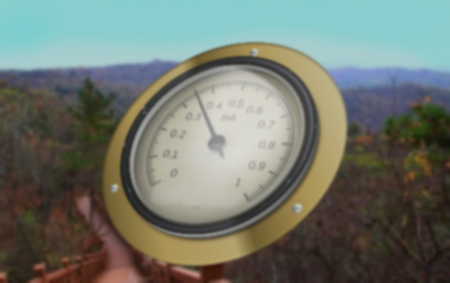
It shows **0.35** mA
